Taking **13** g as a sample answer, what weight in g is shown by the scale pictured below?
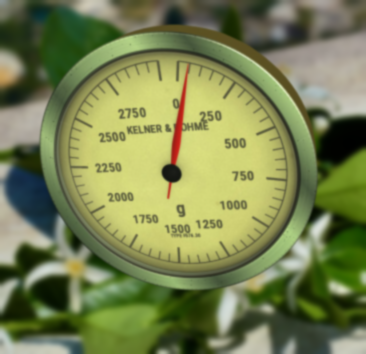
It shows **50** g
